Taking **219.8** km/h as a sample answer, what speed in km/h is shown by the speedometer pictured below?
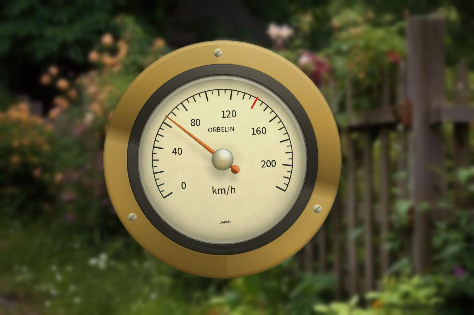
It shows **65** km/h
